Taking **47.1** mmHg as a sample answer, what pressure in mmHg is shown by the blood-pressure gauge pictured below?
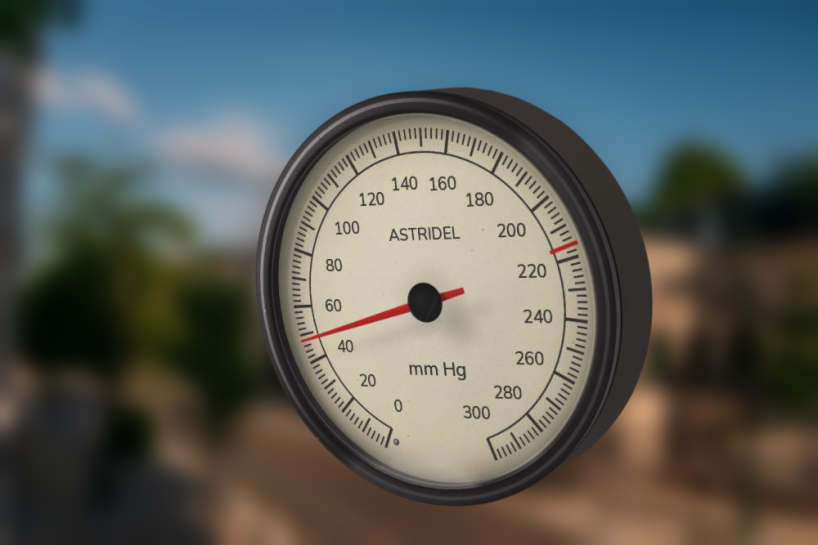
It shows **48** mmHg
